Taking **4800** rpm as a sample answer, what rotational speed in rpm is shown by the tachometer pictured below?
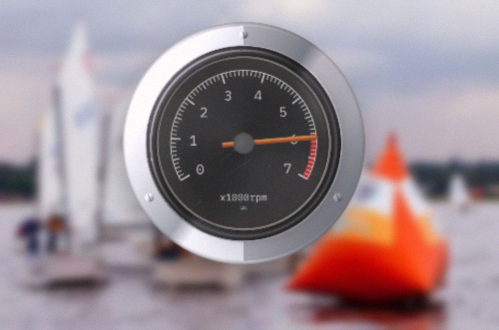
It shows **6000** rpm
